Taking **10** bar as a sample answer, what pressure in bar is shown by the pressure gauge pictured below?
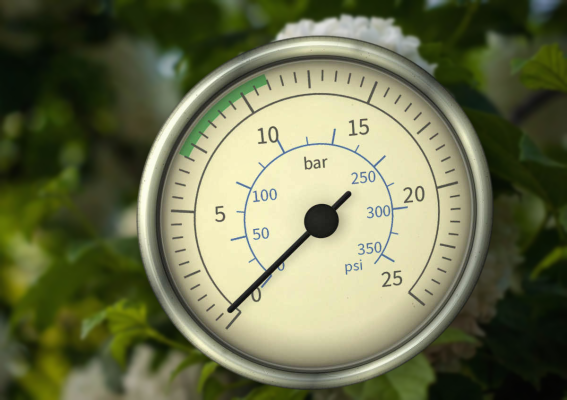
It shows **0.5** bar
